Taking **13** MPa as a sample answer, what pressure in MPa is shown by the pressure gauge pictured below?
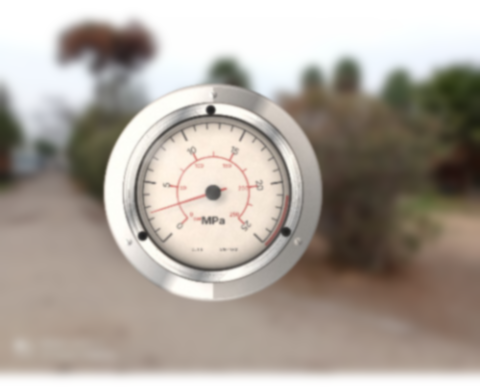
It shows **2.5** MPa
